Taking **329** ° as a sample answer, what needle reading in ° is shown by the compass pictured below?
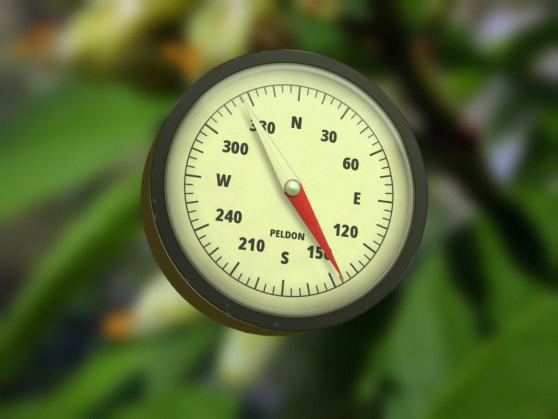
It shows **145** °
